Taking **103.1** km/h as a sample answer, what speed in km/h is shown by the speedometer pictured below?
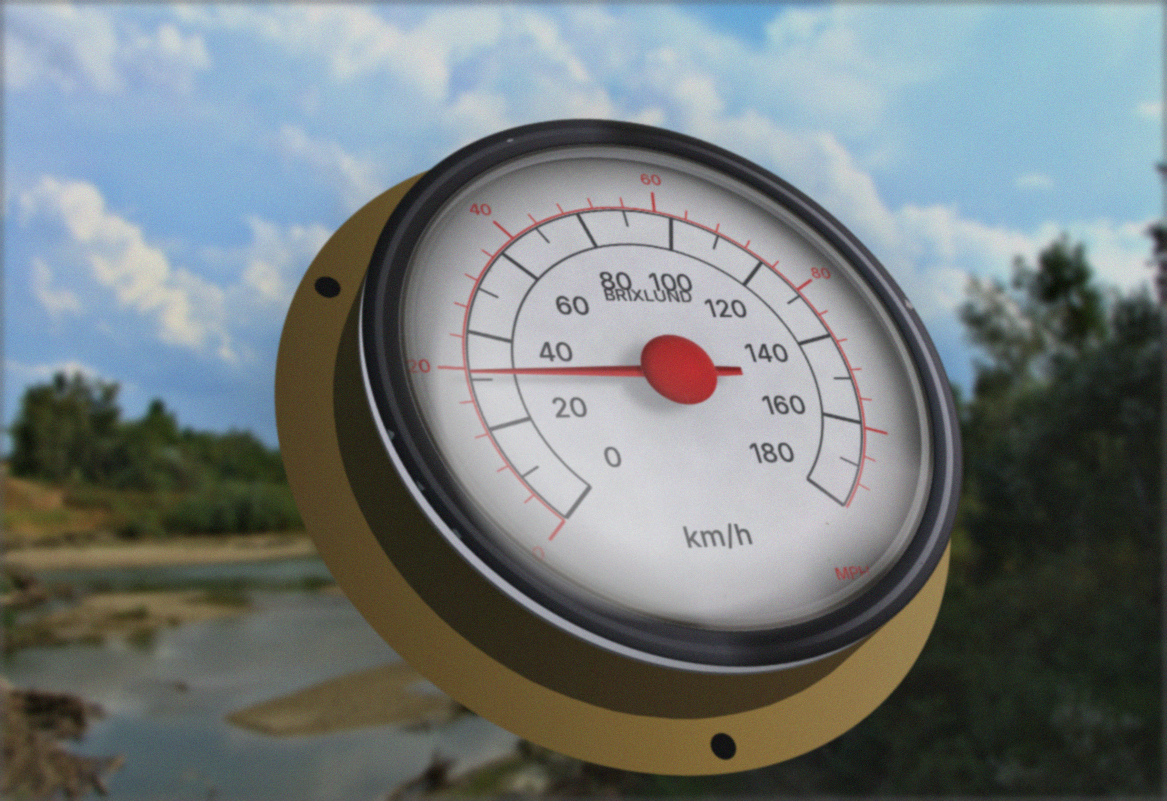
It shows **30** km/h
